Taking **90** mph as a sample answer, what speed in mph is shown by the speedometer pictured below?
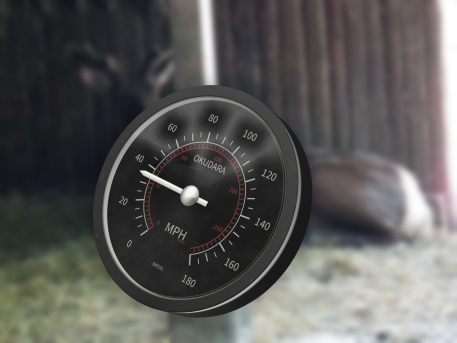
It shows **35** mph
